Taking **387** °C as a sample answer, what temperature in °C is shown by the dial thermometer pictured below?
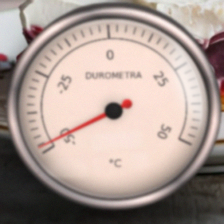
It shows **-47.5** °C
